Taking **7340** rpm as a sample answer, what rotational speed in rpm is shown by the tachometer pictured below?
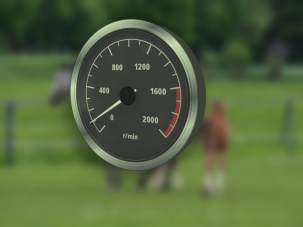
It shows **100** rpm
